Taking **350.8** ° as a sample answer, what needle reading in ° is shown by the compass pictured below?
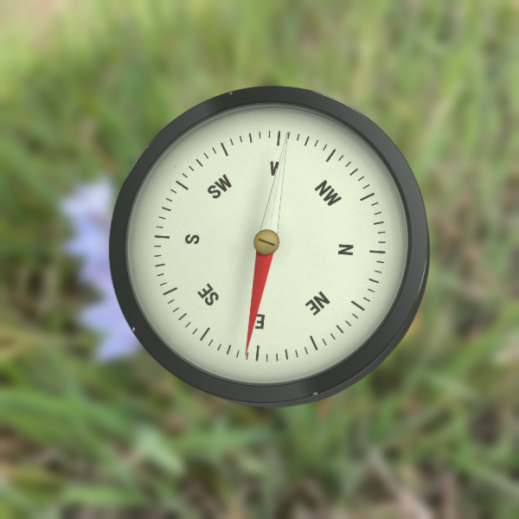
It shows **95** °
